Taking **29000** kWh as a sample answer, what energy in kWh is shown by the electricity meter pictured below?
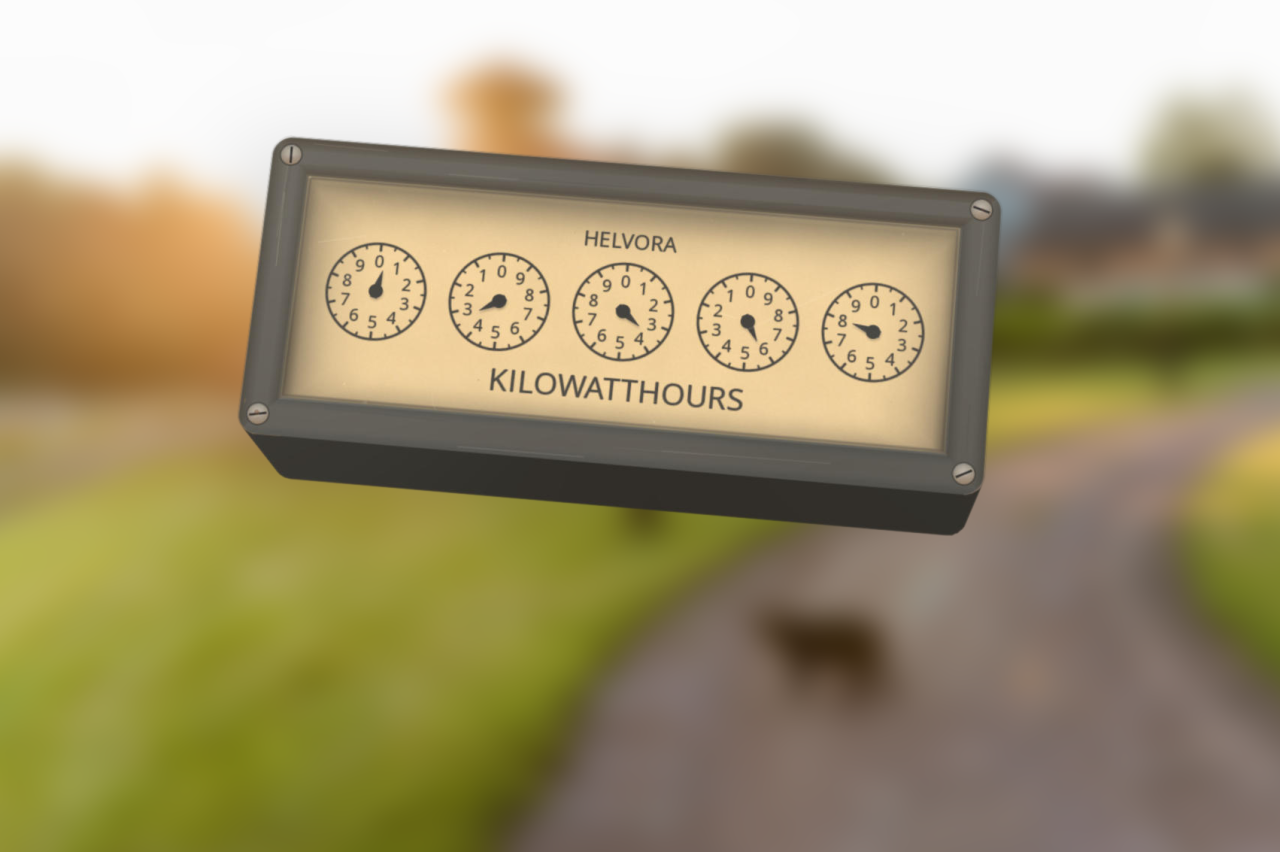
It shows **3358** kWh
